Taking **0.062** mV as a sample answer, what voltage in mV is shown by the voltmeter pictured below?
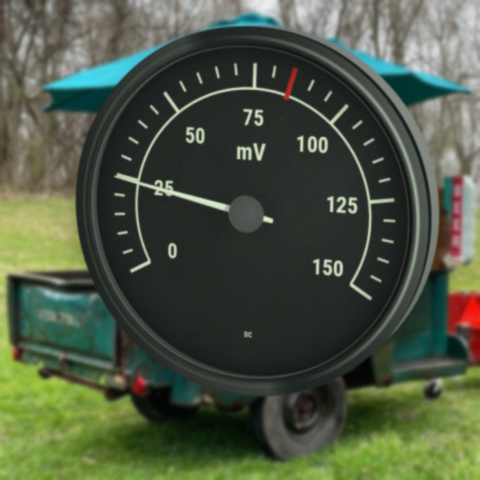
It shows **25** mV
